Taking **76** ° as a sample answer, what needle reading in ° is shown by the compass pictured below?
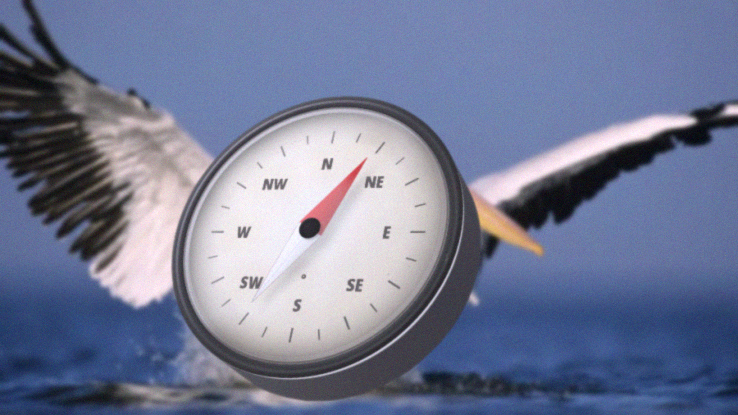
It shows **30** °
